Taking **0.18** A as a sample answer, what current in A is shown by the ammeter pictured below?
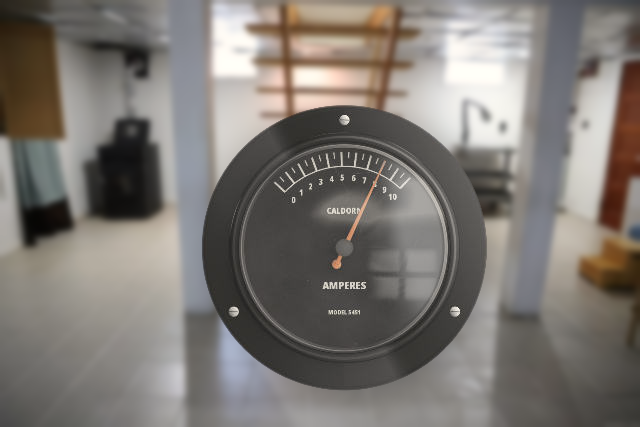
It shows **8** A
